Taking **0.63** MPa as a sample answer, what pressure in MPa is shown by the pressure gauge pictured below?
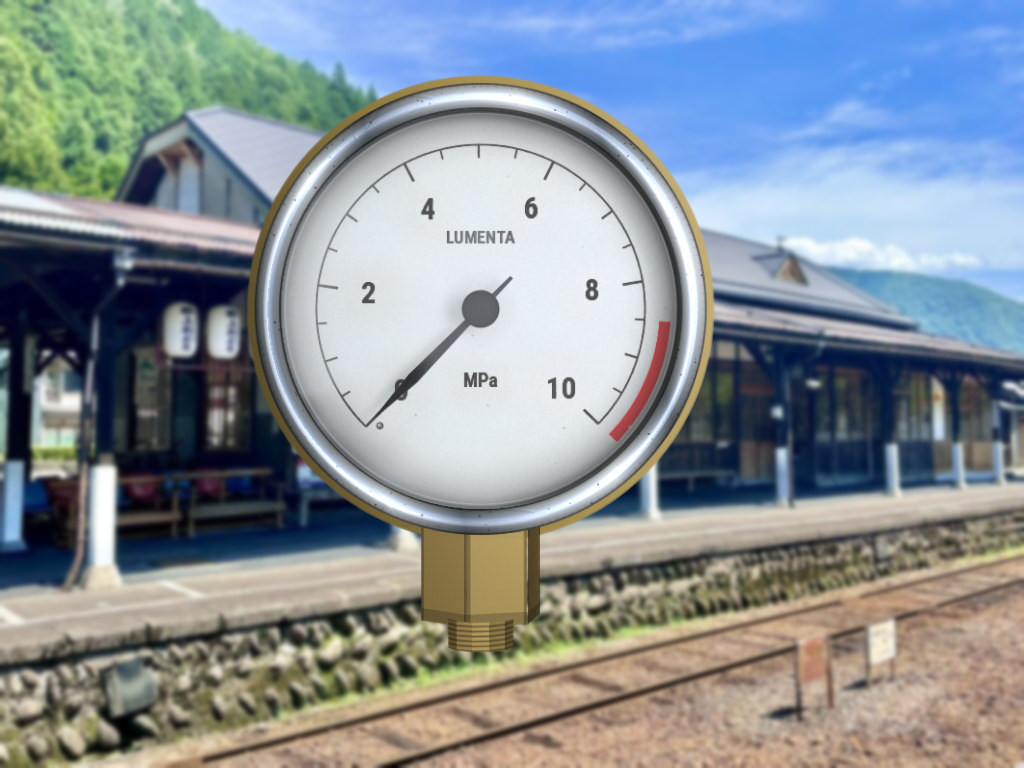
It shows **0** MPa
